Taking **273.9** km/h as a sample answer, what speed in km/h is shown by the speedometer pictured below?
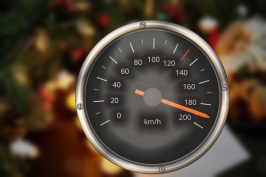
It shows **190** km/h
